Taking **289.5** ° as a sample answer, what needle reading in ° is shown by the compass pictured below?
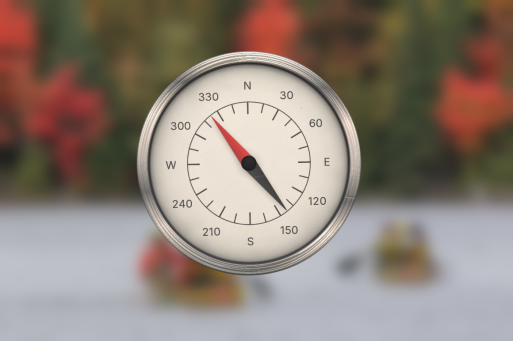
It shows **322.5** °
